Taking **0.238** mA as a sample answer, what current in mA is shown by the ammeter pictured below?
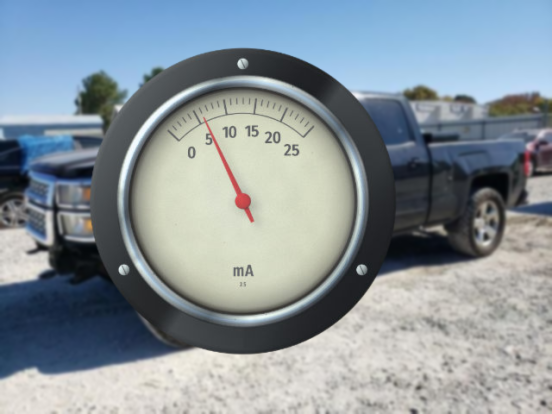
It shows **6** mA
